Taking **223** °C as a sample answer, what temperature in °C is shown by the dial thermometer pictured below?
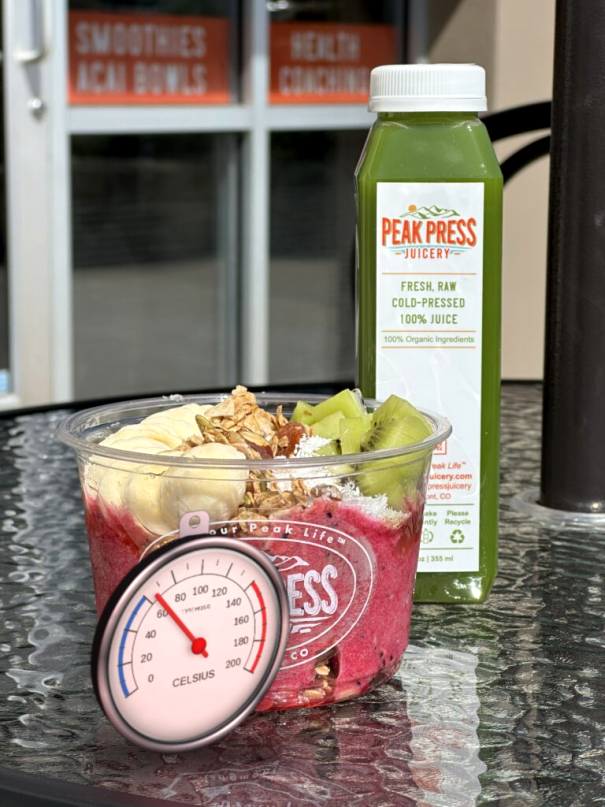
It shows **65** °C
